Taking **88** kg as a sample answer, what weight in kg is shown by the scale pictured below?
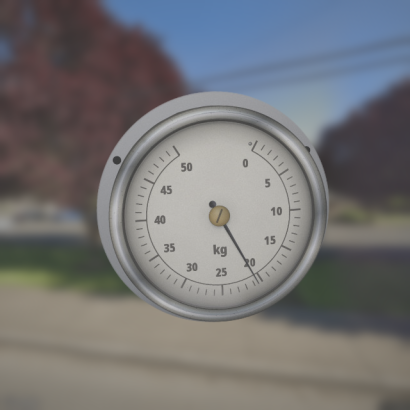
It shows **20.5** kg
